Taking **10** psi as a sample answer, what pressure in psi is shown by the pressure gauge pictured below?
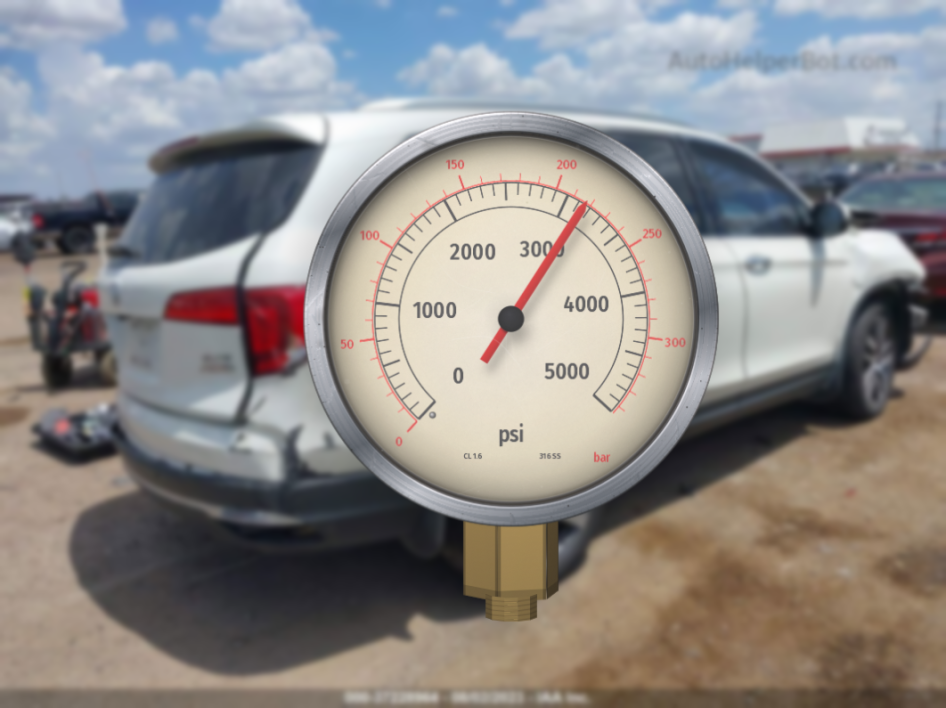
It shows **3150** psi
